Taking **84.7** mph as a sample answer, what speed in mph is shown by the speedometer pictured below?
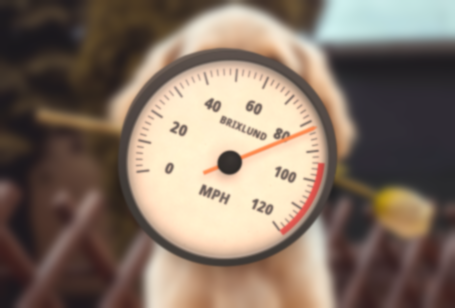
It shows **82** mph
